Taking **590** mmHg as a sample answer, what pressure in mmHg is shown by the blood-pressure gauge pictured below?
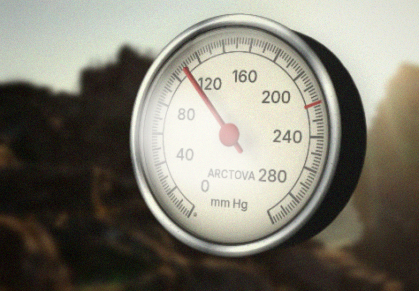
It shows **110** mmHg
